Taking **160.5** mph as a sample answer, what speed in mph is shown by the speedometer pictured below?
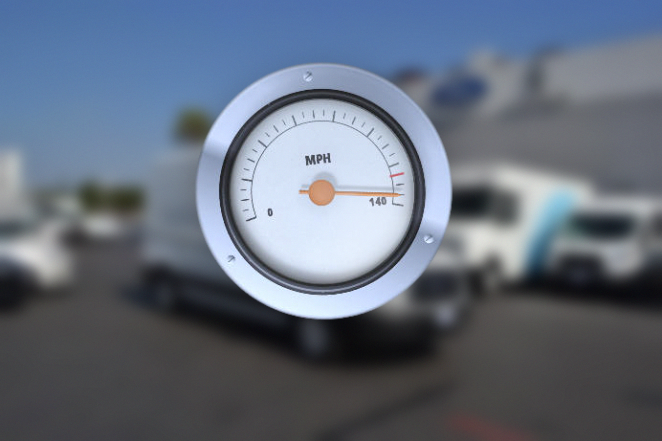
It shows **135** mph
